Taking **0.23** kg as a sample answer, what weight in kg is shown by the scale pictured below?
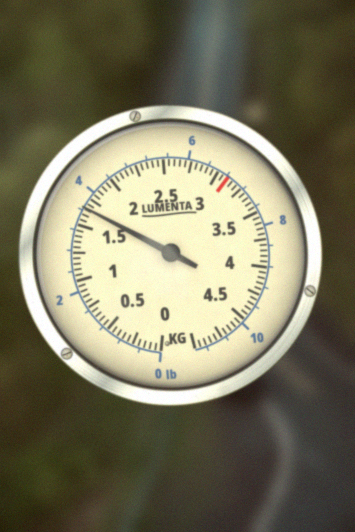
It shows **1.65** kg
